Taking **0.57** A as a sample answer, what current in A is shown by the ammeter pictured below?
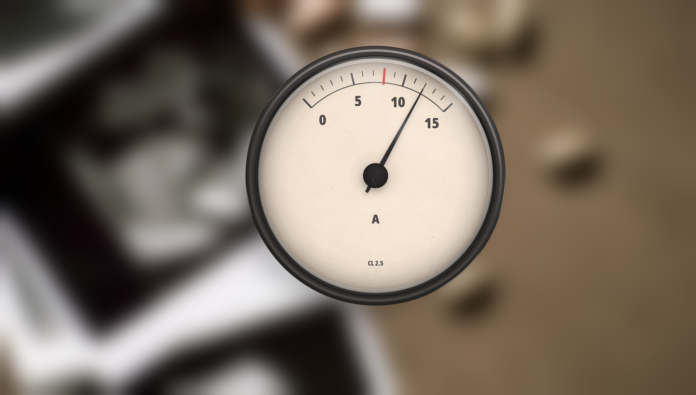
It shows **12** A
